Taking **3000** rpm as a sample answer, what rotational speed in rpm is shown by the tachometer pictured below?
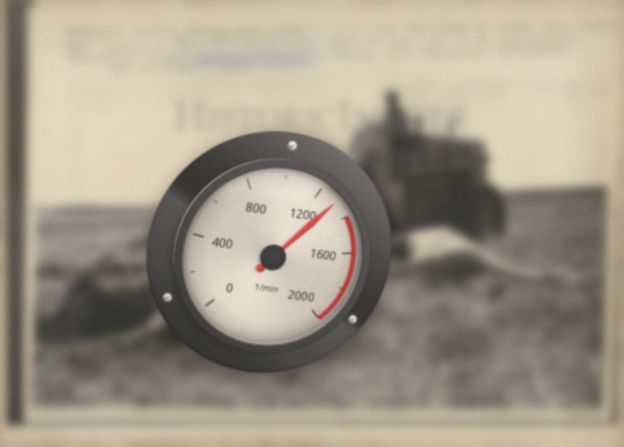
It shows **1300** rpm
